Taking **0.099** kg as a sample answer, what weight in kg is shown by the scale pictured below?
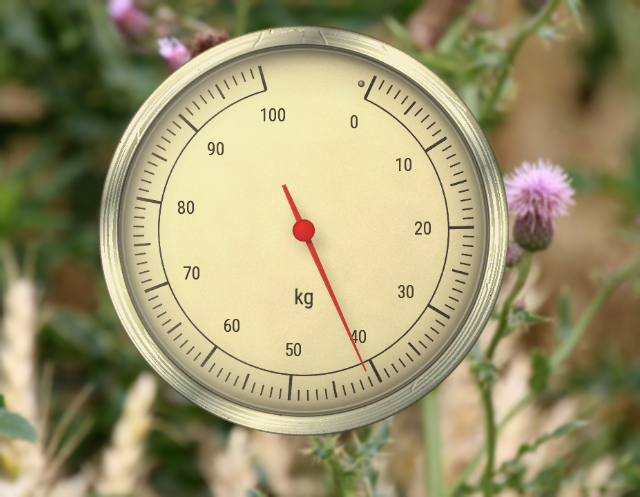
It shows **41** kg
